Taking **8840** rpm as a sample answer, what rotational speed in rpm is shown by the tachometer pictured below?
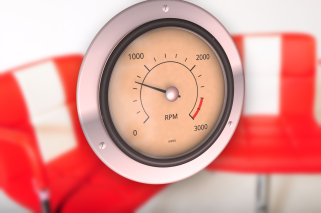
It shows **700** rpm
